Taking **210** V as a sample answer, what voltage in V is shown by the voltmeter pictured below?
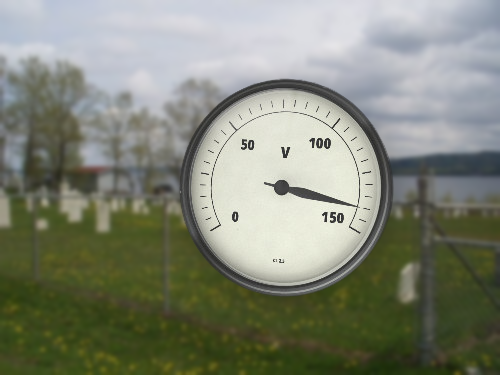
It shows **140** V
